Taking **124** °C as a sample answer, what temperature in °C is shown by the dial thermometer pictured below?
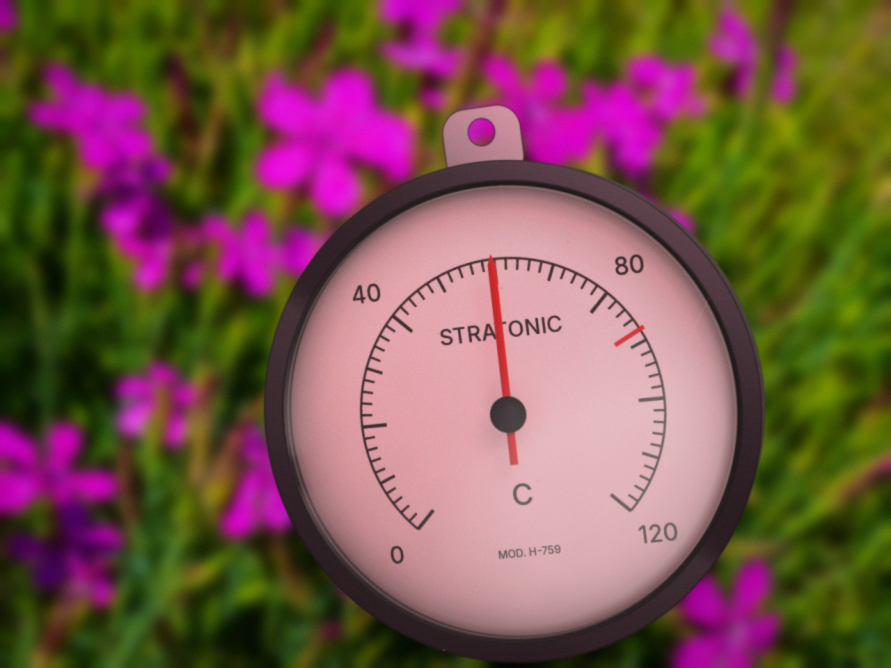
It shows **60** °C
